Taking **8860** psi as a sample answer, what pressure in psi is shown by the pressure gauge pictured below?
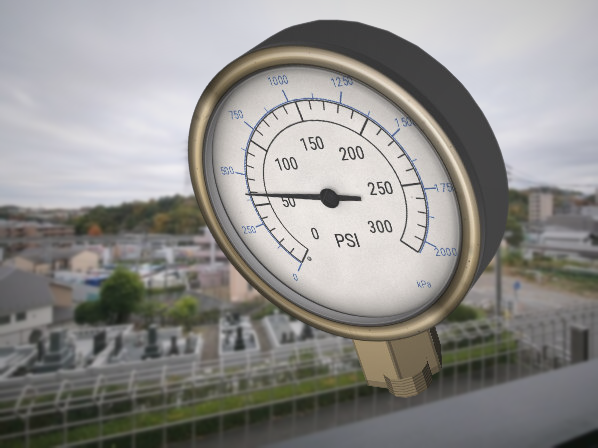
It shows **60** psi
